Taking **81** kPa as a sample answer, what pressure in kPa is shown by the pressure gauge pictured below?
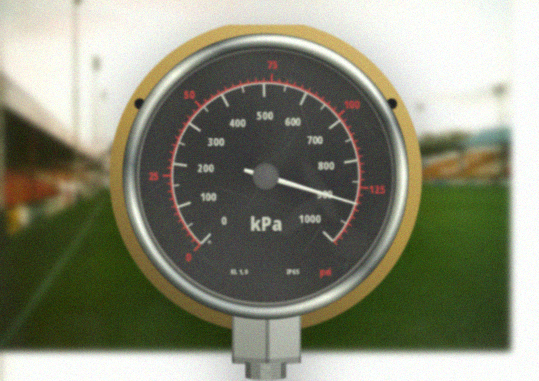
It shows **900** kPa
